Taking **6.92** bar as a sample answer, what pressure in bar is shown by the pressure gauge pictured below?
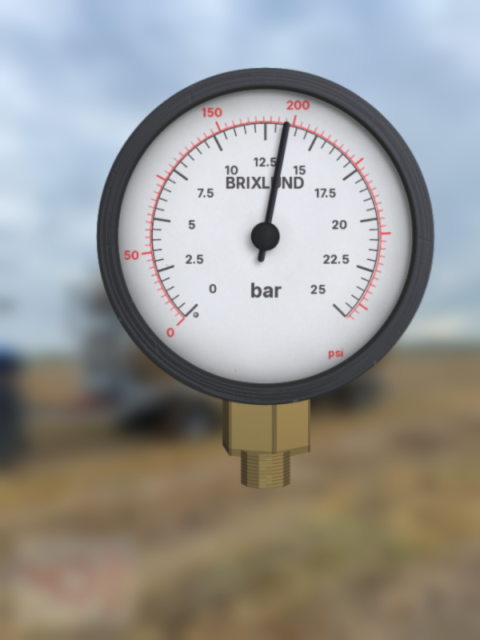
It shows **13.5** bar
